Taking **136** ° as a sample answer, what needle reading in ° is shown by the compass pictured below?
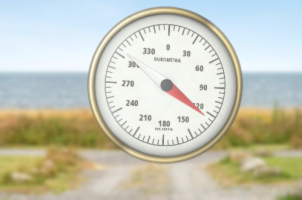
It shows **125** °
